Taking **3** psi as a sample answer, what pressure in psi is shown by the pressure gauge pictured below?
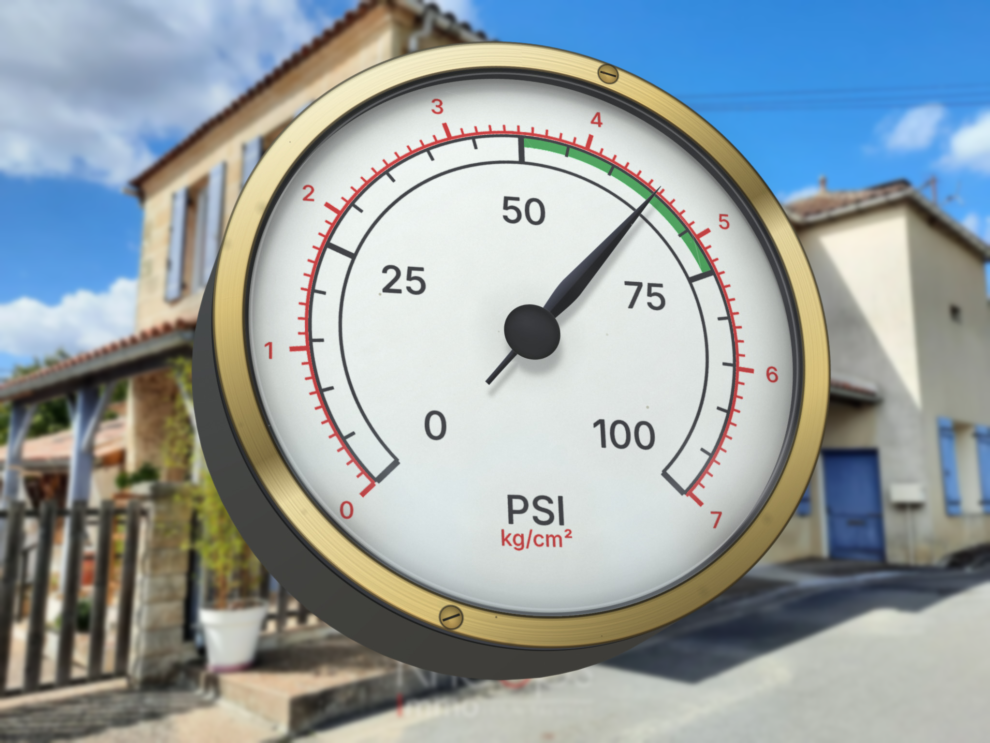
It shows **65** psi
